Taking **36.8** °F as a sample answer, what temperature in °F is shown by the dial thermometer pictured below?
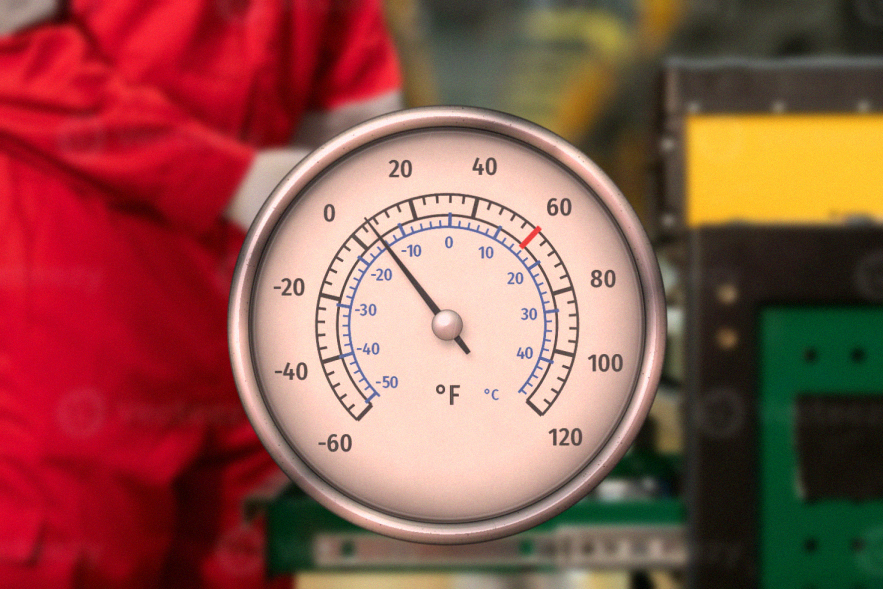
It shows **6** °F
